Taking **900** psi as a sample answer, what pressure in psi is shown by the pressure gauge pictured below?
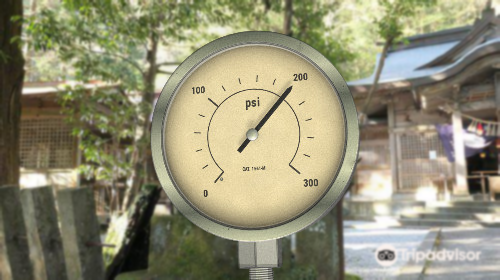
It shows **200** psi
